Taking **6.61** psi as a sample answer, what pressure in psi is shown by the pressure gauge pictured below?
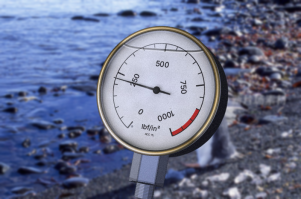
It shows **225** psi
